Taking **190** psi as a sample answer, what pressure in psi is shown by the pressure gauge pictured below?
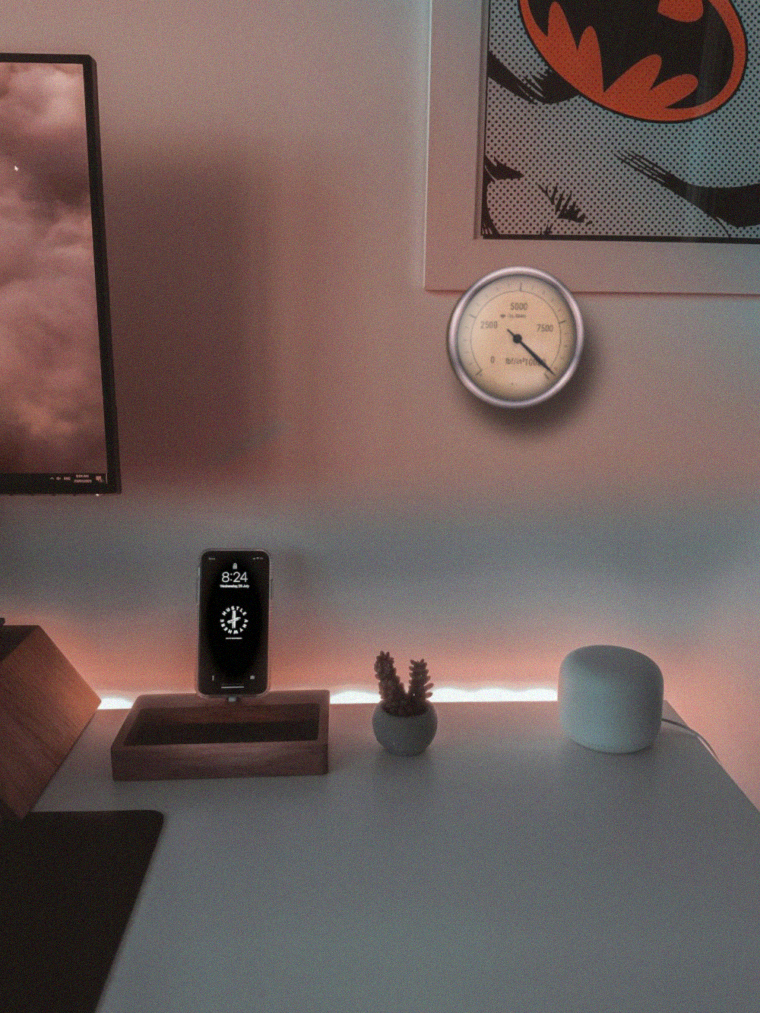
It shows **9750** psi
